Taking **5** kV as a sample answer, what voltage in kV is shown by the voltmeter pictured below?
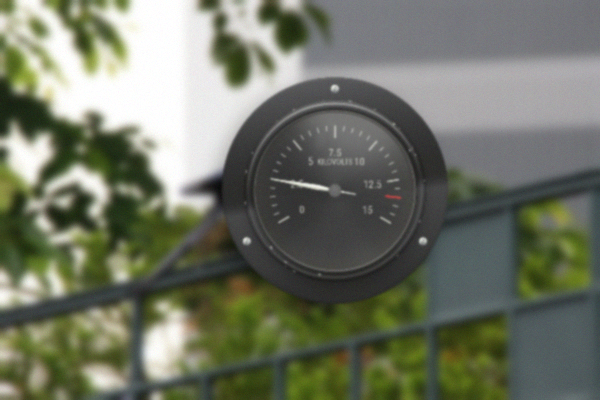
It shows **2.5** kV
